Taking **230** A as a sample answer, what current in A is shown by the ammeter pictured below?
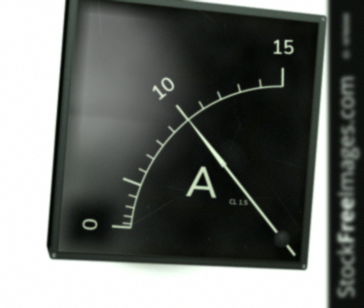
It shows **10** A
